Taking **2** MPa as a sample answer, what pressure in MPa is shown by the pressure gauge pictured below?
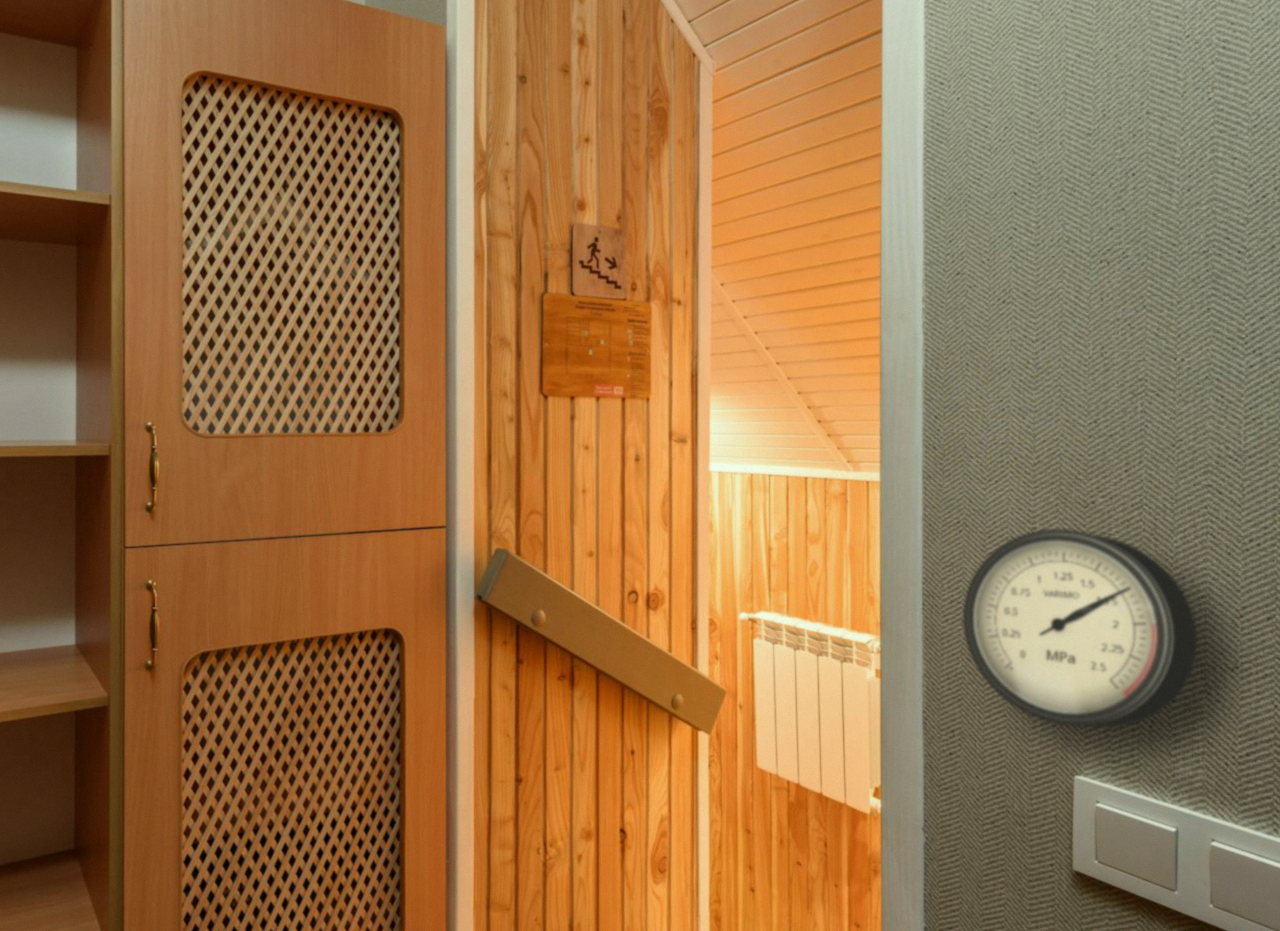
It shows **1.75** MPa
